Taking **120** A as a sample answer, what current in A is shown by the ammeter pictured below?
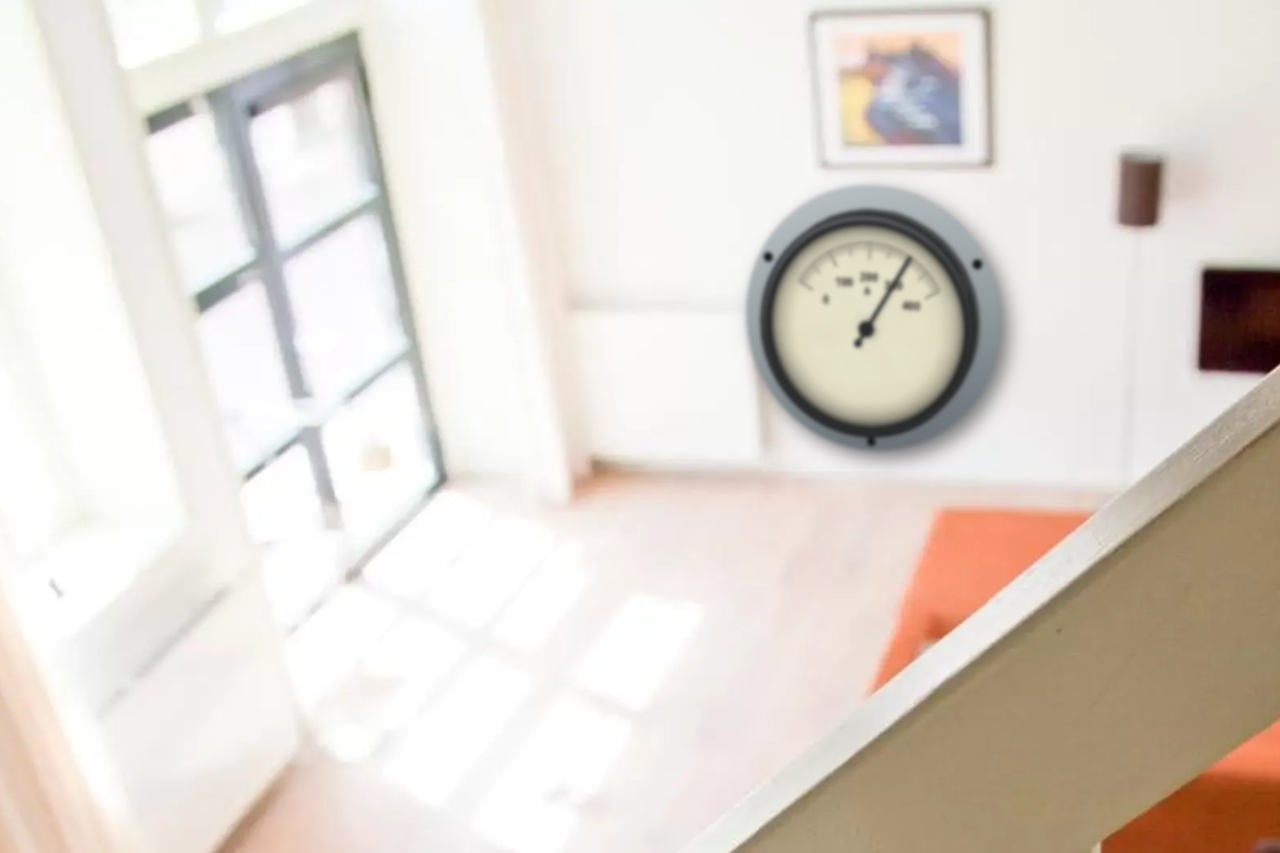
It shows **300** A
